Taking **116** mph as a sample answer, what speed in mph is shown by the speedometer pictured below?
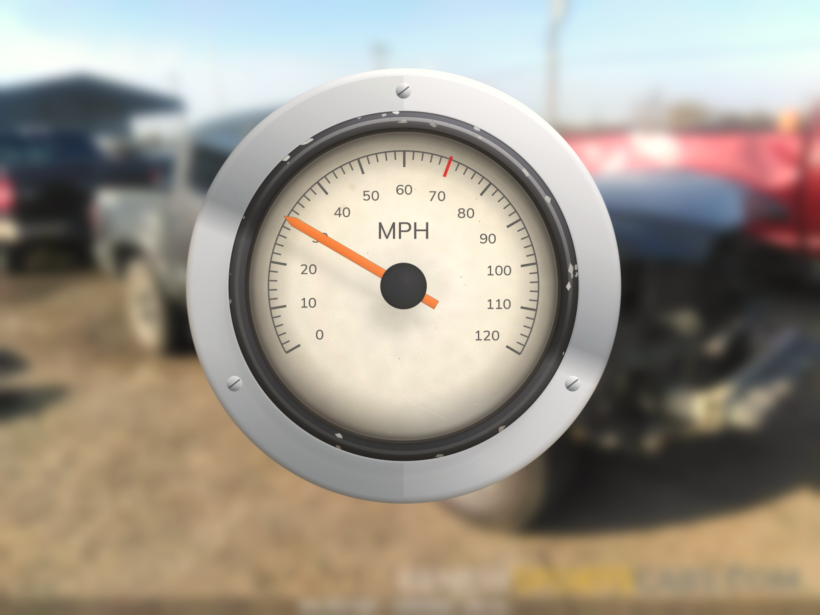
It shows **30** mph
